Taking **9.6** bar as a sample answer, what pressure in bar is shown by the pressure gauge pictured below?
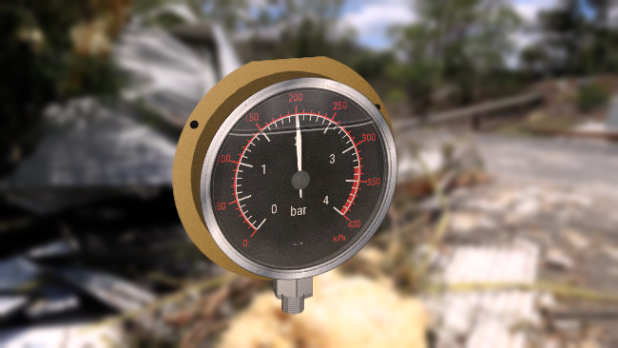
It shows **2** bar
